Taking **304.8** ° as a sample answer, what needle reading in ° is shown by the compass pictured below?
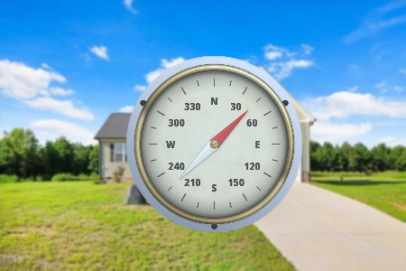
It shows **45** °
